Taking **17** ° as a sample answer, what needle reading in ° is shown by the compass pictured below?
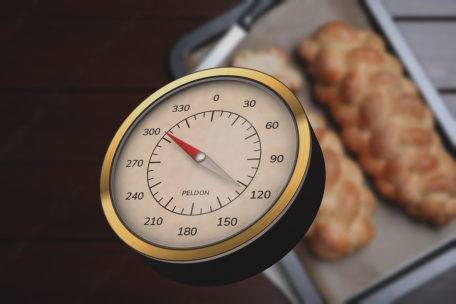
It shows **305** °
